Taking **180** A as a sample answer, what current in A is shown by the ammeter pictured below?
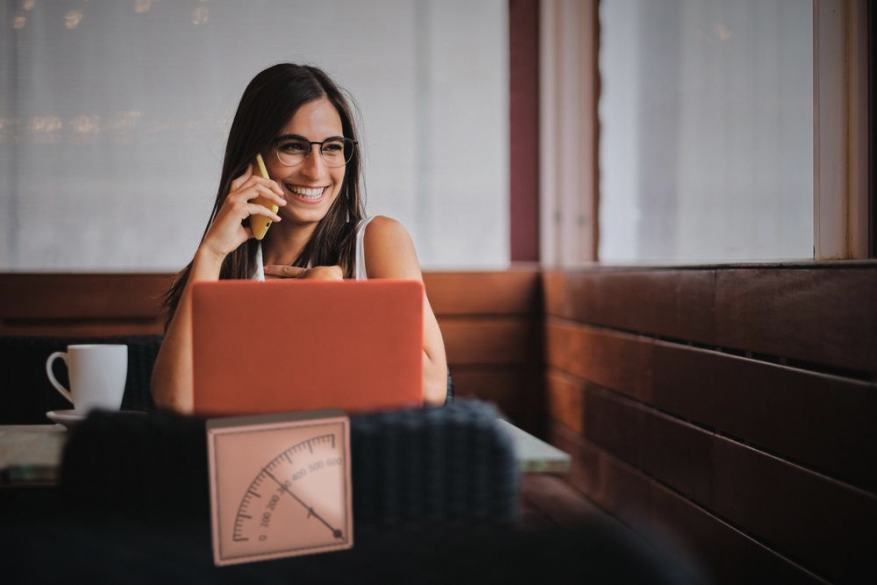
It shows **300** A
